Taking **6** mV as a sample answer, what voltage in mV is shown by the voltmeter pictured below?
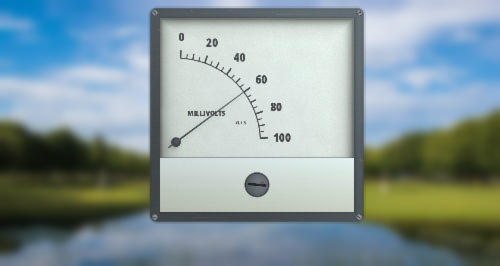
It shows **60** mV
